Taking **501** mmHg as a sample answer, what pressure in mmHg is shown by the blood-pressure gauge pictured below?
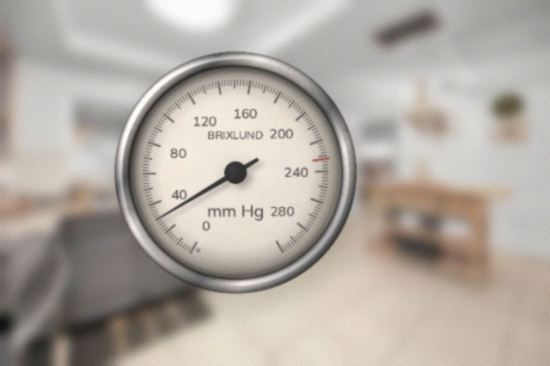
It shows **30** mmHg
